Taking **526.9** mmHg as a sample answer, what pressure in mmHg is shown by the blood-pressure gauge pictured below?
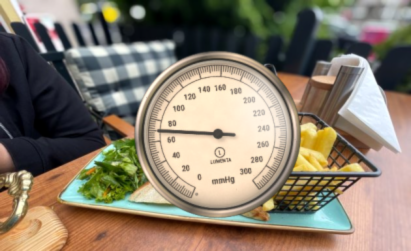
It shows **70** mmHg
